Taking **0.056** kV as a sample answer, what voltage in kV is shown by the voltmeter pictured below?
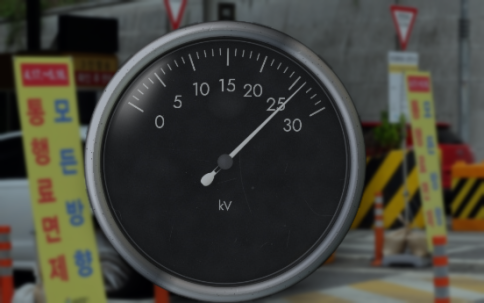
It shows **26** kV
